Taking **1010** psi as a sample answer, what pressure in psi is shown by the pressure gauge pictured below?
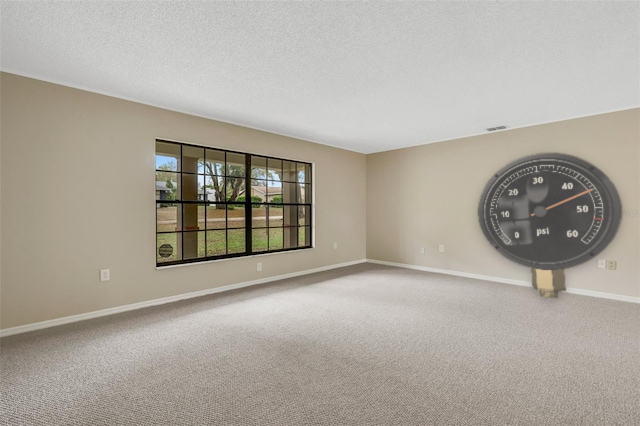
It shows **45** psi
